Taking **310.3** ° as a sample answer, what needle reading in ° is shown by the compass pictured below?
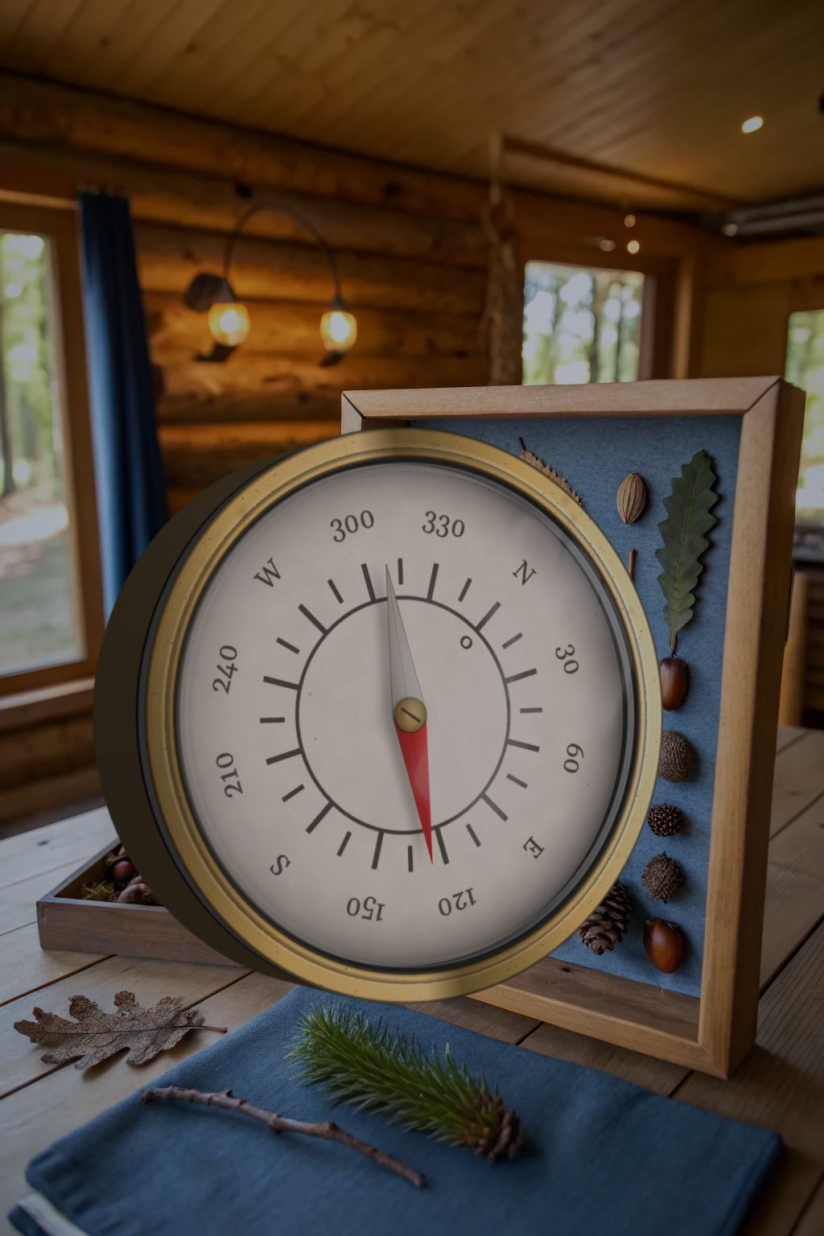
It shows **127.5** °
